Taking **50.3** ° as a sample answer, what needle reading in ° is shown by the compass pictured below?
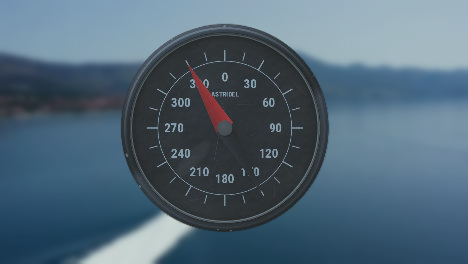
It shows **330** °
